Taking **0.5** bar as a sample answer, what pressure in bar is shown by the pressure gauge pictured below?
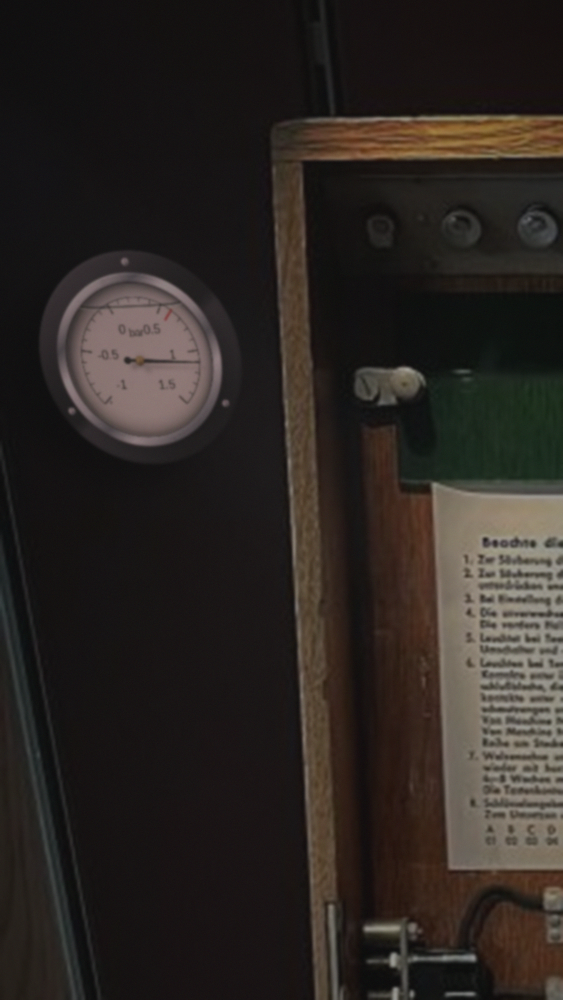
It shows **1.1** bar
